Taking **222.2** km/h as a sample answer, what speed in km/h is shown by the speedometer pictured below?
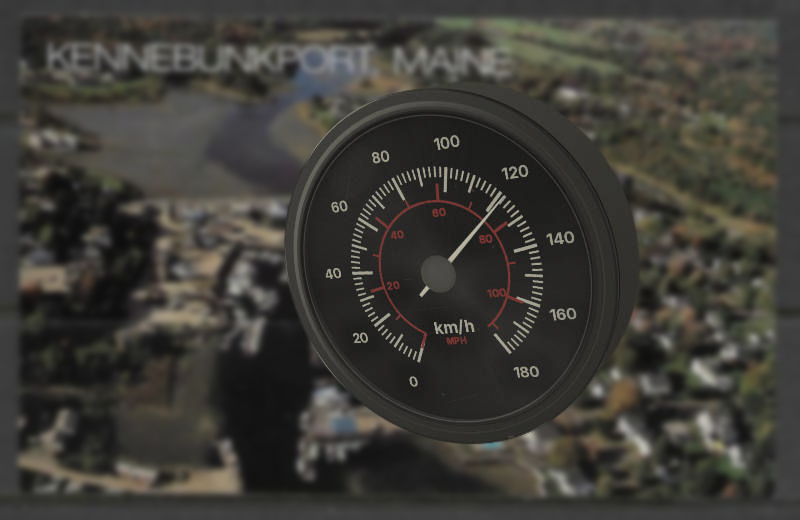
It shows **122** km/h
